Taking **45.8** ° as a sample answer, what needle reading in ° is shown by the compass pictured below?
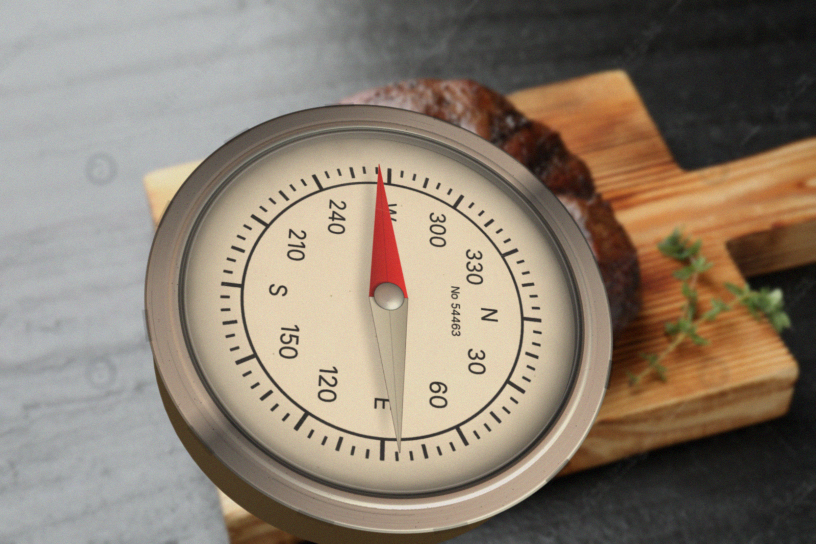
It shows **265** °
